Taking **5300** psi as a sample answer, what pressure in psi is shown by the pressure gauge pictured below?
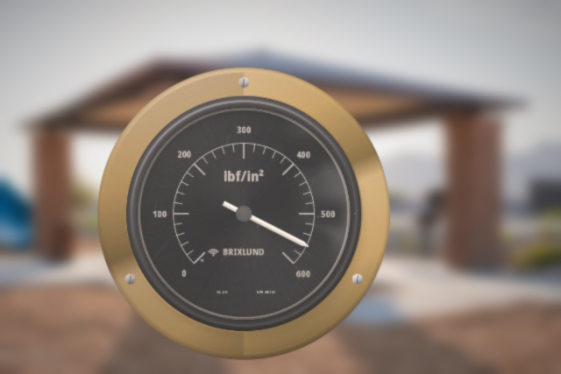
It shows **560** psi
